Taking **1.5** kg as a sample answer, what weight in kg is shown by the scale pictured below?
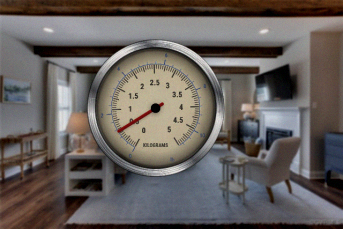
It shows **0.5** kg
